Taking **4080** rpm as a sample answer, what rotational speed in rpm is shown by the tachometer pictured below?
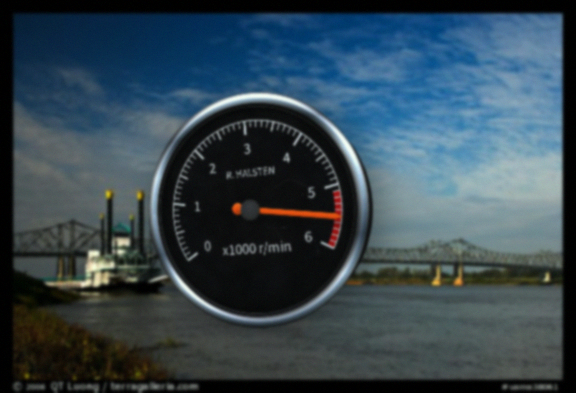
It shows **5500** rpm
